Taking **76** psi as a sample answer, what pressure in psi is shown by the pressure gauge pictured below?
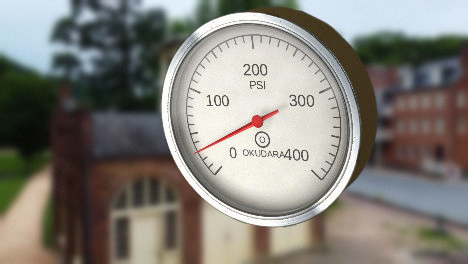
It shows **30** psi
